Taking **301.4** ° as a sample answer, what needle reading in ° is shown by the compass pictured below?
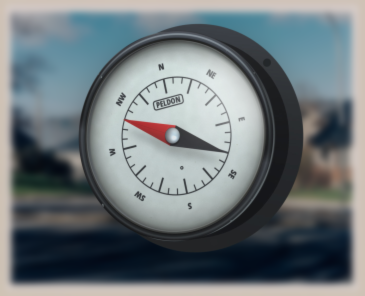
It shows **300** °
